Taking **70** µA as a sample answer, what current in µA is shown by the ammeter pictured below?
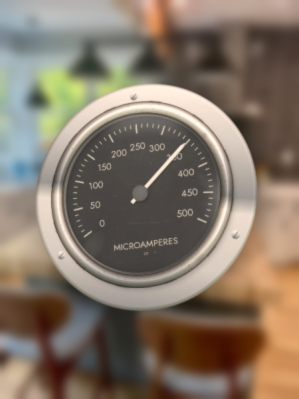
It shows **350** µA
